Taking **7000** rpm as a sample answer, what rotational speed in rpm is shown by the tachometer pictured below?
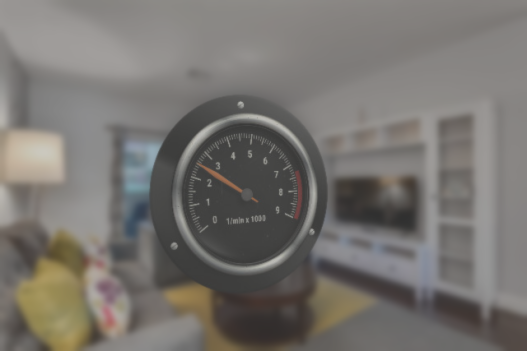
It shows **2500** rpm
